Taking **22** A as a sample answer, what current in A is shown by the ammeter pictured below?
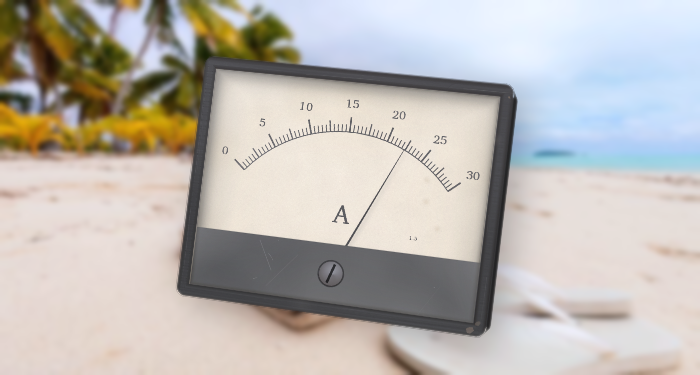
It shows **22.5** A
